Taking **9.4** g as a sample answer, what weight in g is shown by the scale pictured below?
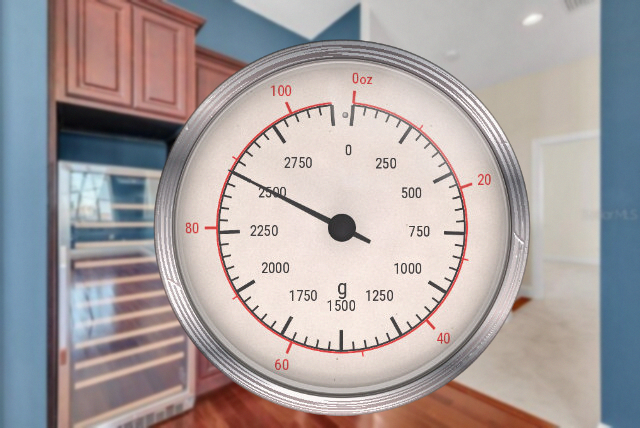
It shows **2500** g
